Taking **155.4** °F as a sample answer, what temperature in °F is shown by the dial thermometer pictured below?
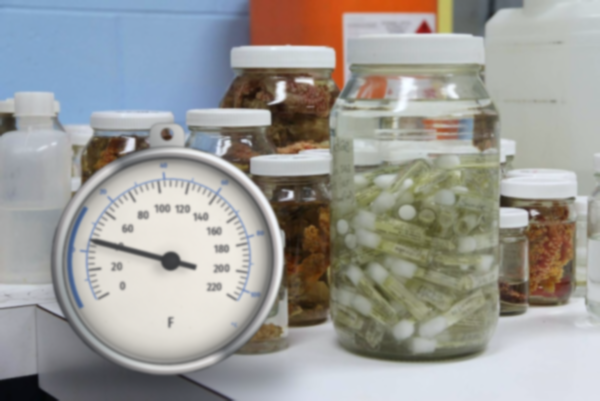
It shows **40** °F
